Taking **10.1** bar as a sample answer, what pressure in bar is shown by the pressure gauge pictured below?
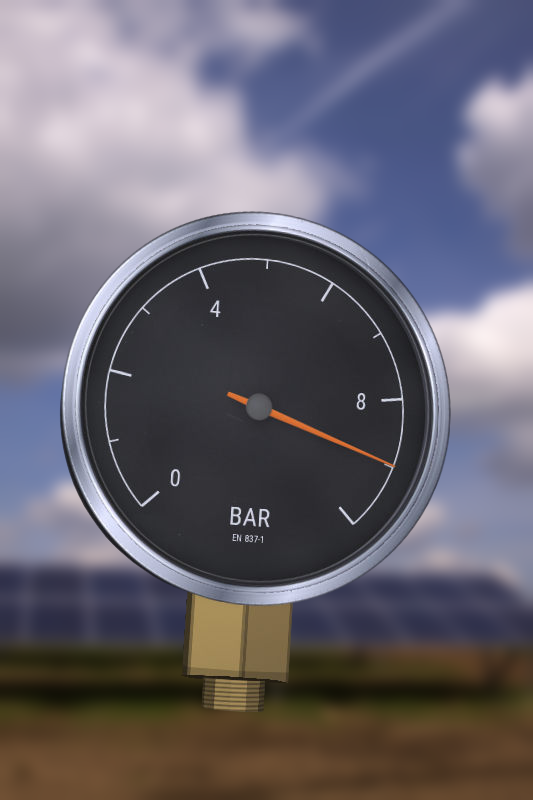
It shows **9** bar
